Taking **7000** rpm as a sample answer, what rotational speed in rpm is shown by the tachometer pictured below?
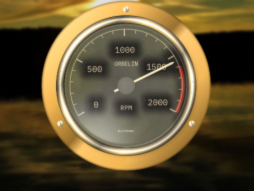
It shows **1550** rpm
